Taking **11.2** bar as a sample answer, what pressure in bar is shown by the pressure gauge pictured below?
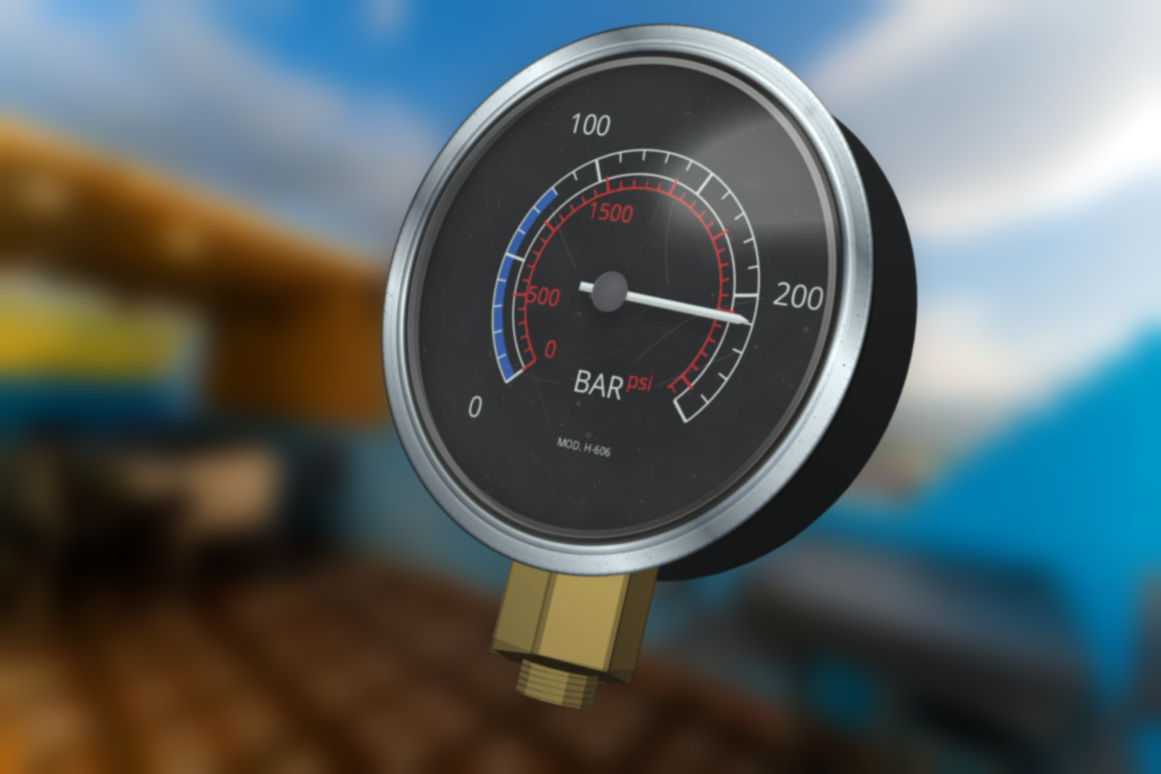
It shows **210** bar
